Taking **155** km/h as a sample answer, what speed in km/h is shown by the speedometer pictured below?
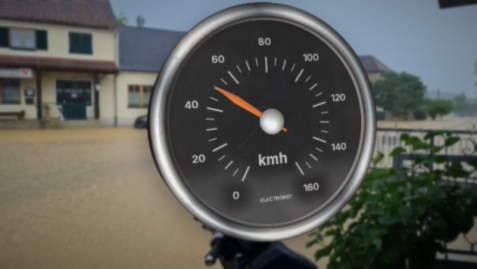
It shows **50** km/h
